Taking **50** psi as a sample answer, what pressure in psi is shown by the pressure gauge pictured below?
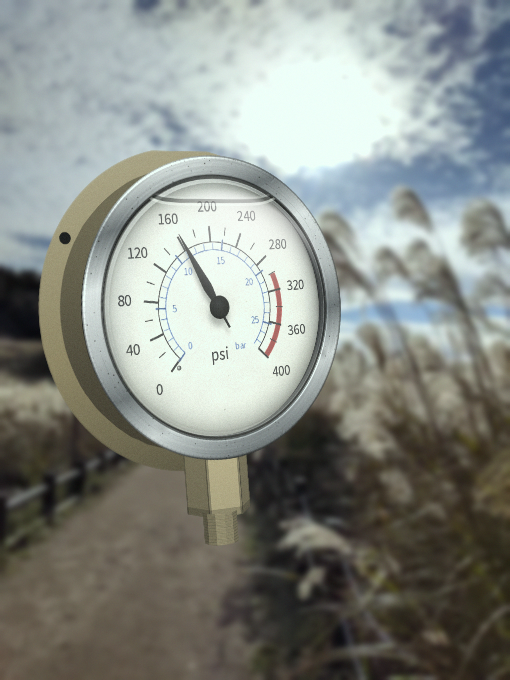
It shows **160** psi
